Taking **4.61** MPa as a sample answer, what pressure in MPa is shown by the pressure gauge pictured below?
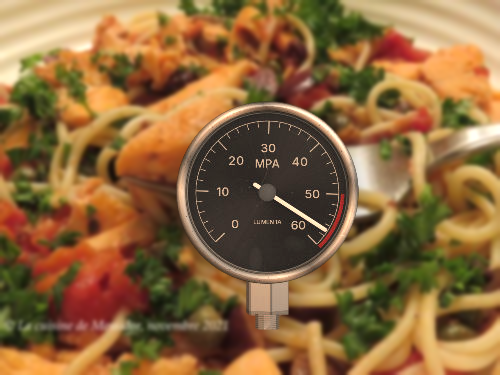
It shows **57** MPa
